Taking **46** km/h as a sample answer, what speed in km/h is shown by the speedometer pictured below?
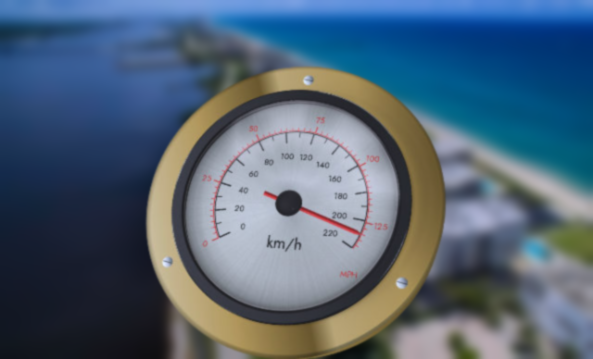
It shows **210** km/h
